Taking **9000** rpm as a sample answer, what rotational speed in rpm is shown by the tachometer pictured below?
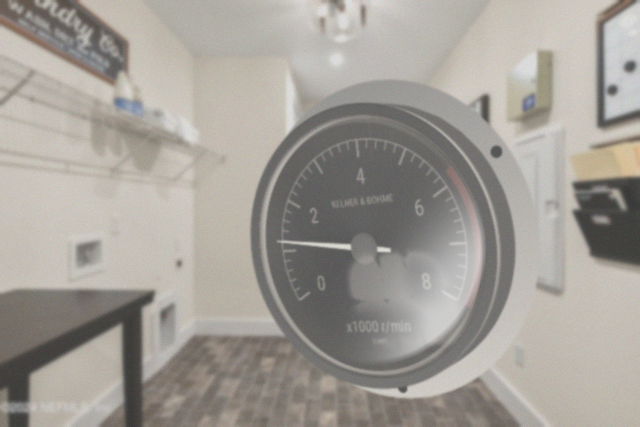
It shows **1200** rpm
